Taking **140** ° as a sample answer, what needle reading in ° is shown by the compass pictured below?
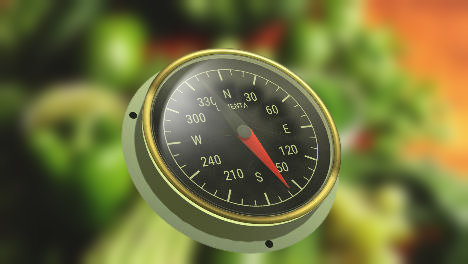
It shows **160** °
